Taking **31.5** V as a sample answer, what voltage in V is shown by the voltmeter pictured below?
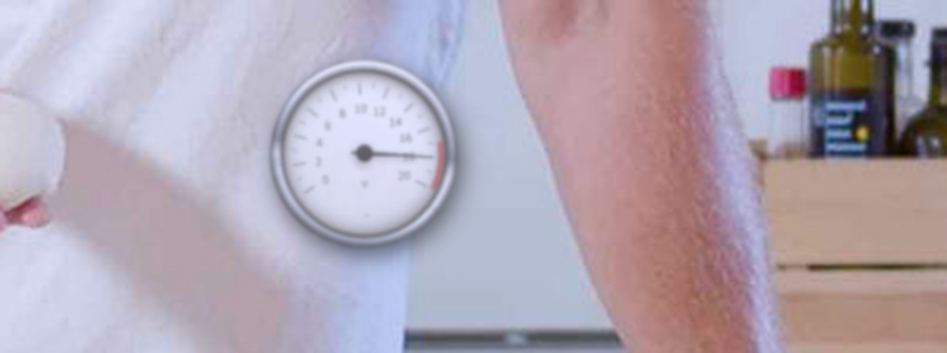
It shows **18** V
